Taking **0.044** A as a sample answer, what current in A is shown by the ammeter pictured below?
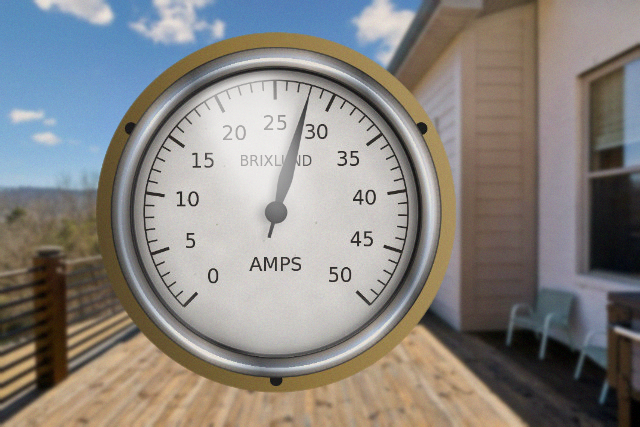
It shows **28** A
